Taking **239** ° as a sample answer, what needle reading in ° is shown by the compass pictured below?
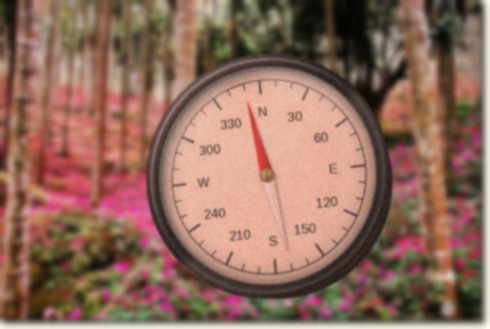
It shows **350** °
